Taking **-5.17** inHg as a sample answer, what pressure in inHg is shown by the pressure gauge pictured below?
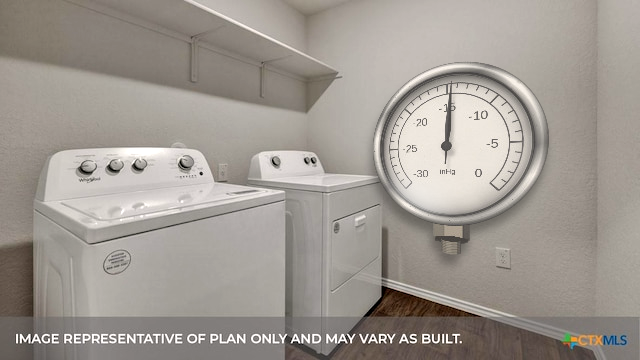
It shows **-14.5** inHg
